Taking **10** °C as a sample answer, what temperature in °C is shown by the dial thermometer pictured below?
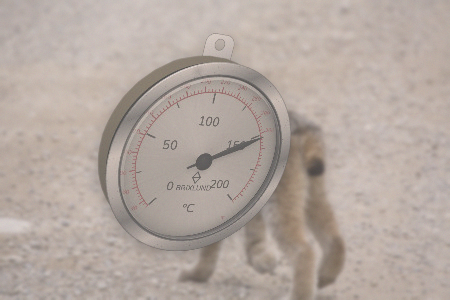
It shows **150** °C
